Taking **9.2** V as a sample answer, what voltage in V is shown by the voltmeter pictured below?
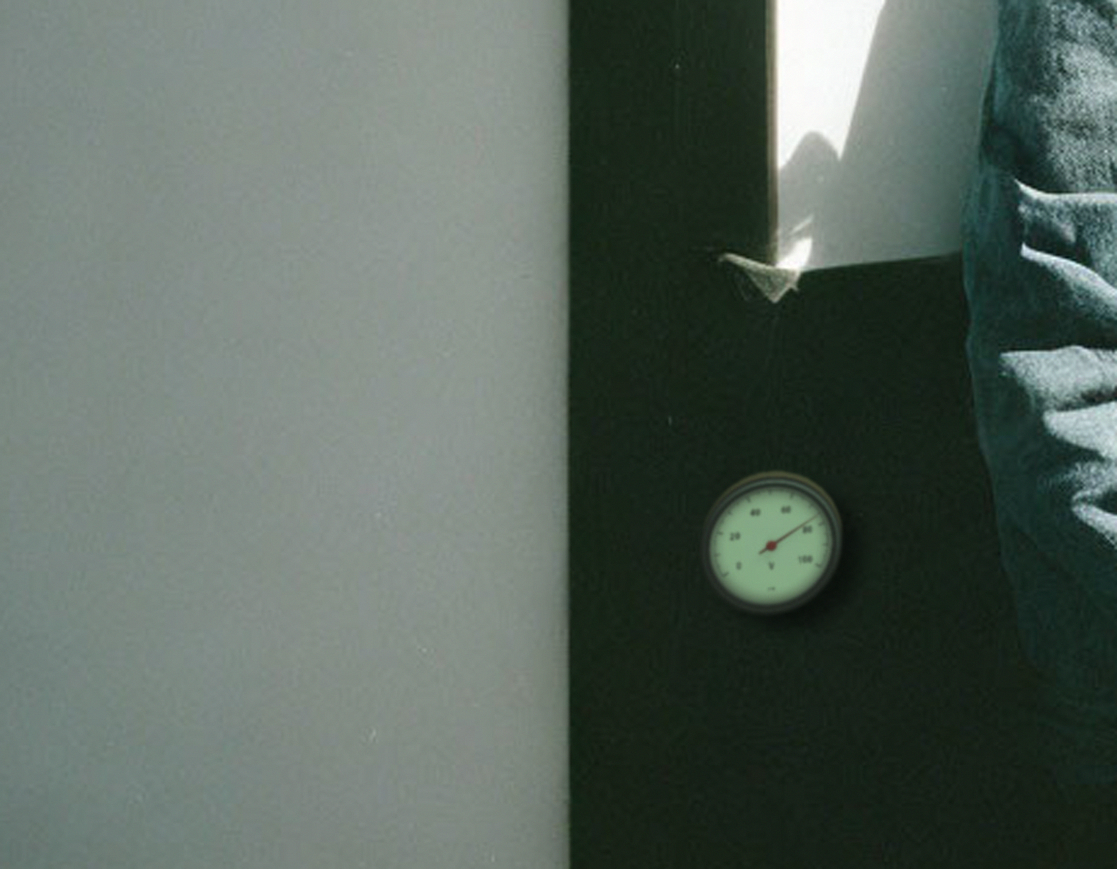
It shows **75** V
